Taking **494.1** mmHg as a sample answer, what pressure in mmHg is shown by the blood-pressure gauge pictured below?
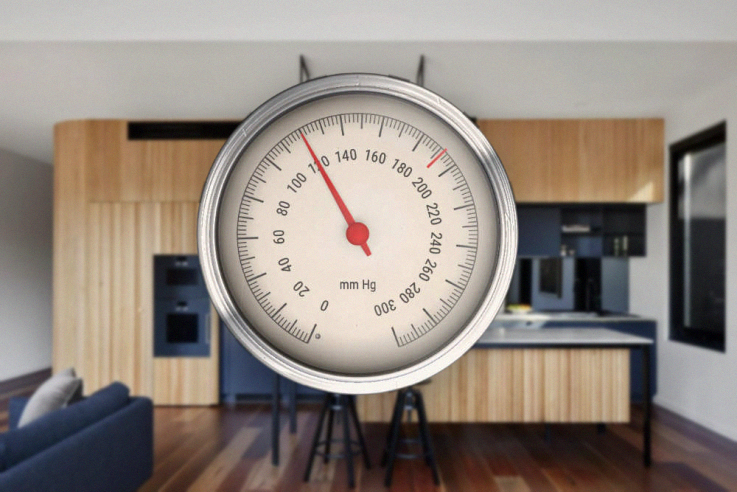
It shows **120** mmHg
